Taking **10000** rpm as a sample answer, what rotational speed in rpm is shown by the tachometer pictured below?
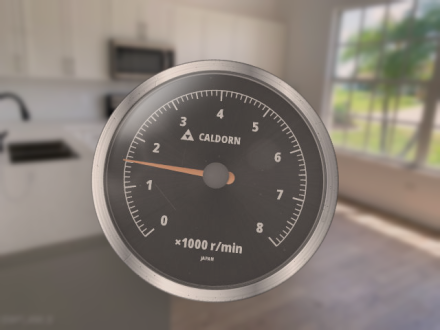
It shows **1500** rpm
